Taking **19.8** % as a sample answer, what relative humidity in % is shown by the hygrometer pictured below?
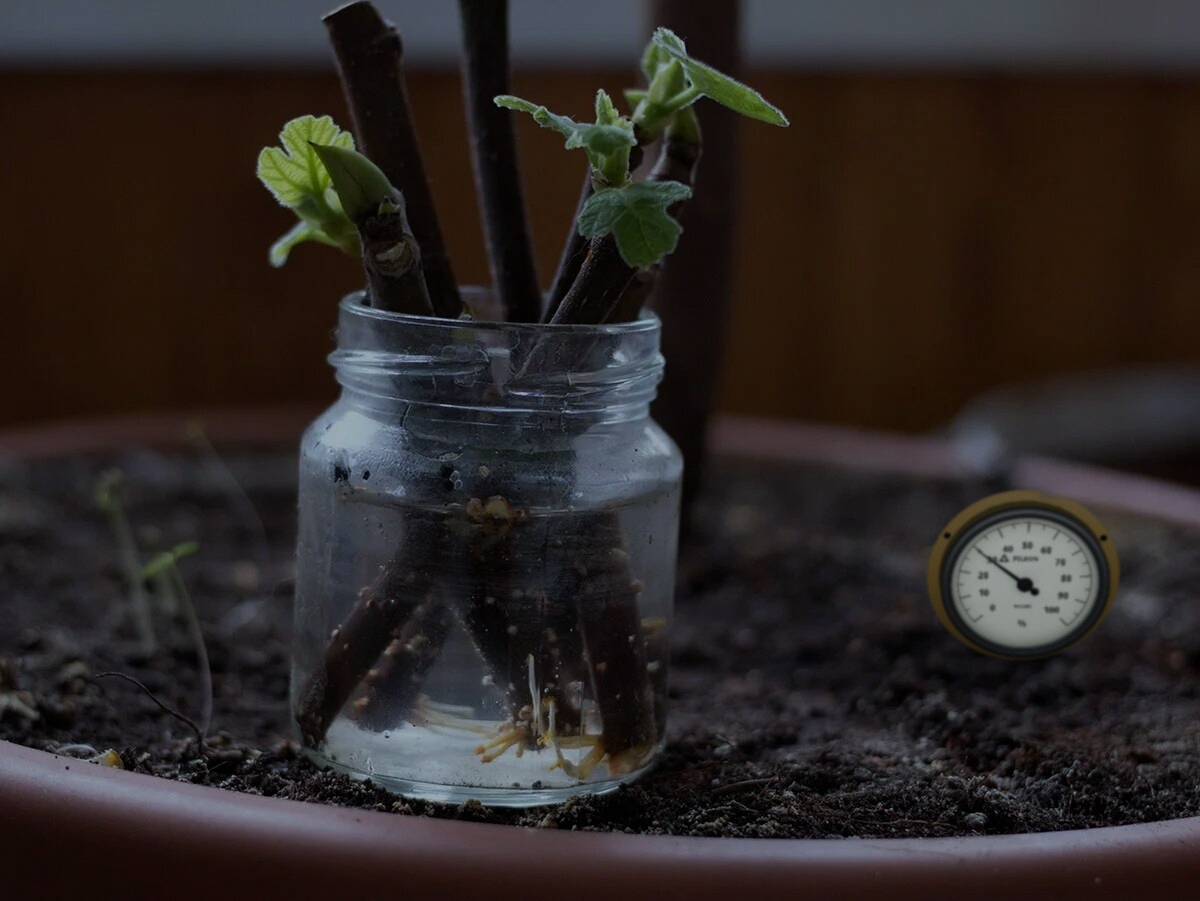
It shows **30** %
